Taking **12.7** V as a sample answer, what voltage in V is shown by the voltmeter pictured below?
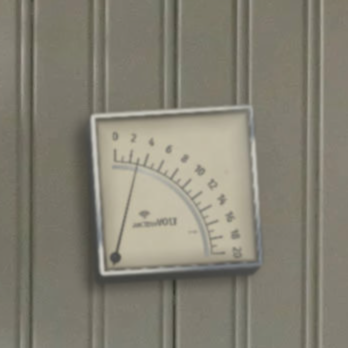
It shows **3** V
